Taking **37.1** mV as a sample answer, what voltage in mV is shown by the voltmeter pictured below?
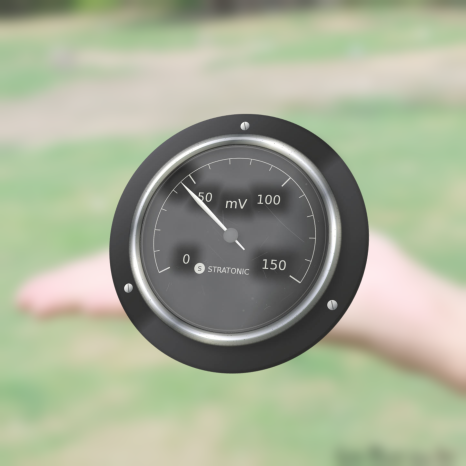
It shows **45** mV
